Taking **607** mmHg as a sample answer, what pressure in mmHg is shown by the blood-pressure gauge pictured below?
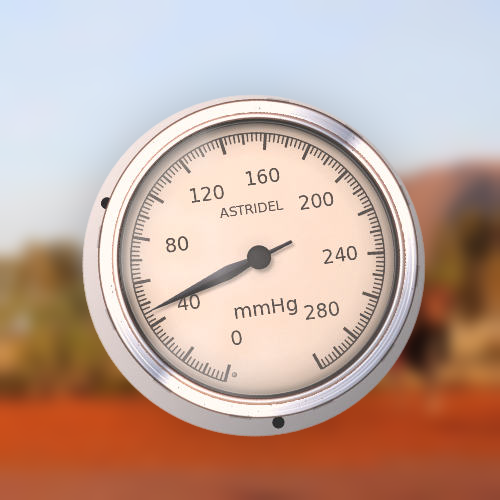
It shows **46** mmHg
